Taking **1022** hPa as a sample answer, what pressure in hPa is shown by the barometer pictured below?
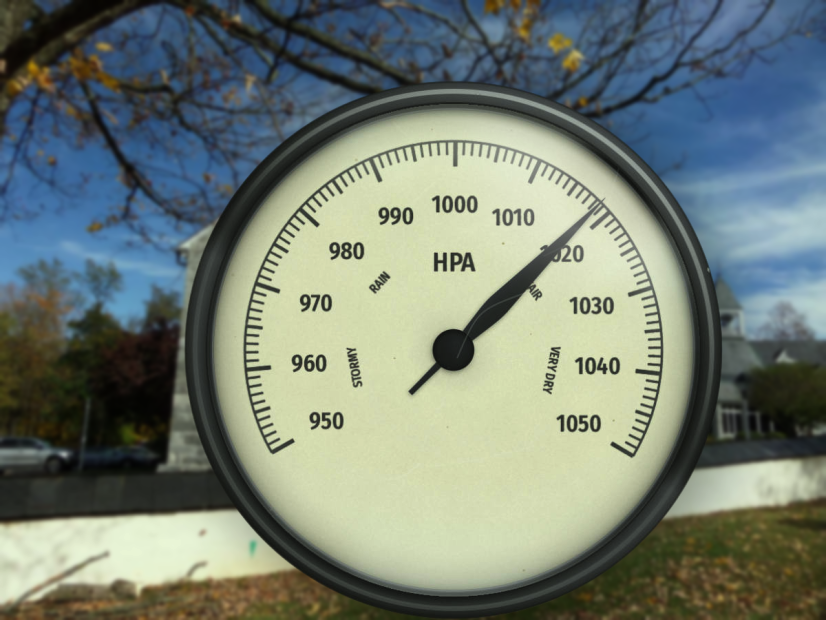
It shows **1018.5** hPa
